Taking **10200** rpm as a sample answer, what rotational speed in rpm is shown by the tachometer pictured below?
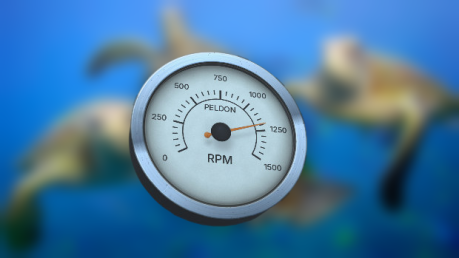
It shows **1200** rpm
